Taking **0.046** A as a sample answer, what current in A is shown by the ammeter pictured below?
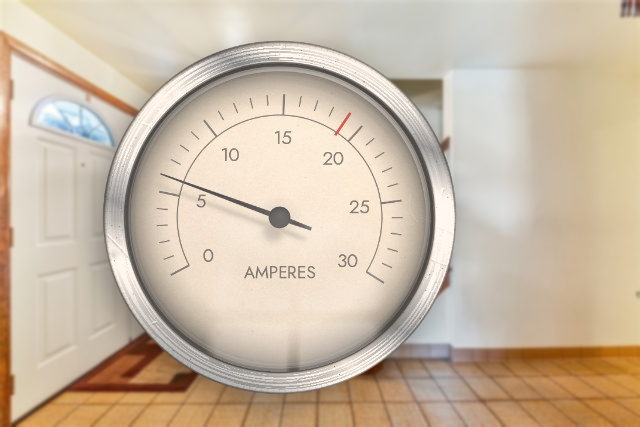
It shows **6** A
